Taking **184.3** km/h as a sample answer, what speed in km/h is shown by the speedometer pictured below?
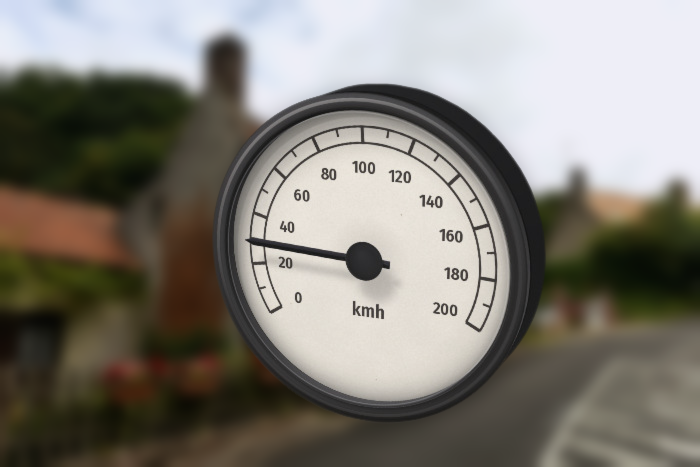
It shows **30** km/h
